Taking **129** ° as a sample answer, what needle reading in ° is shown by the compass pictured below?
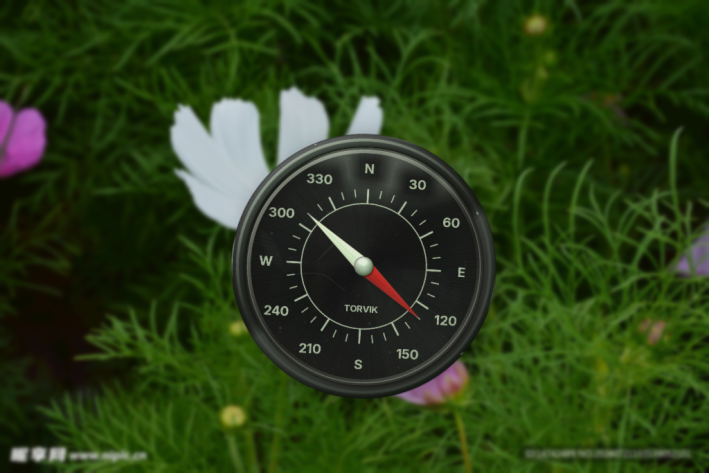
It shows **130** °
